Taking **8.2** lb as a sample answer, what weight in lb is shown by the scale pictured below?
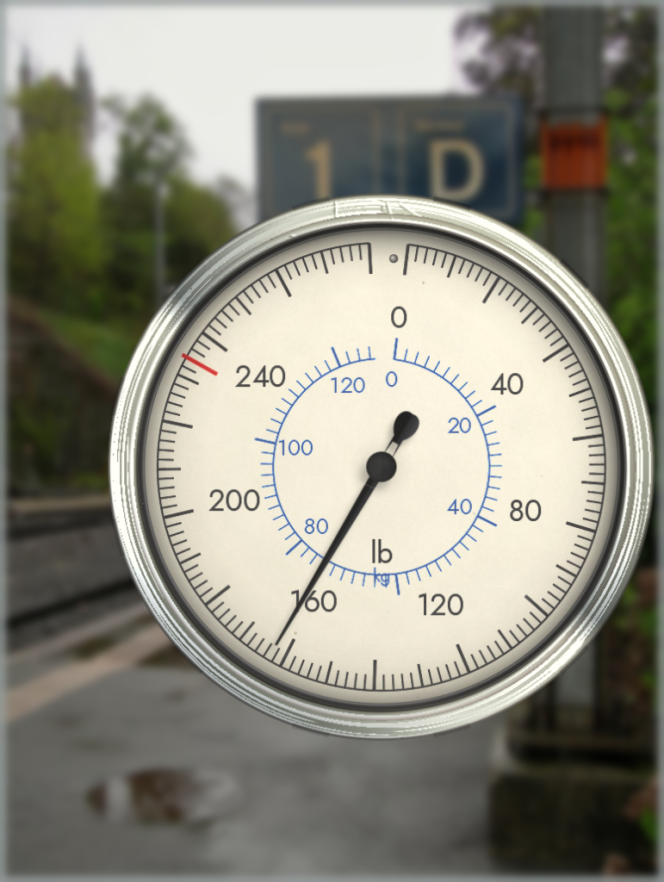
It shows **163** lb
